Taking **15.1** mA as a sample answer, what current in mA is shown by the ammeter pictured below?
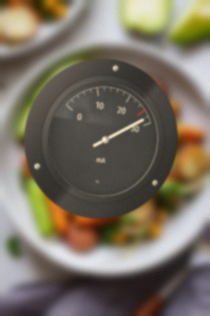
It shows **28** mA
